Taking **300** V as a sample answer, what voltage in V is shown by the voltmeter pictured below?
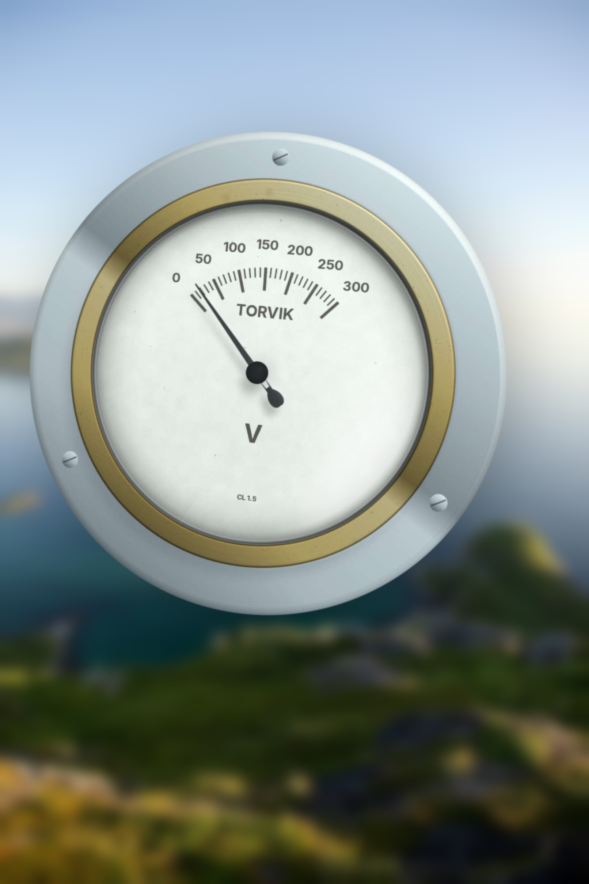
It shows **20** V
